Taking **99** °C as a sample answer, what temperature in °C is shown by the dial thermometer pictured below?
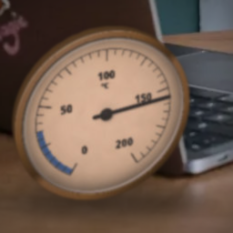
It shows **155** °C
